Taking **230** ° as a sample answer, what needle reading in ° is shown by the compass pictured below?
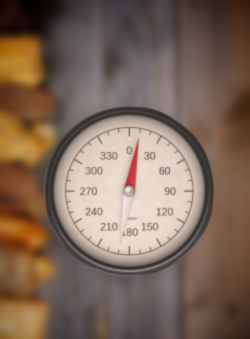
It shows **10** °
